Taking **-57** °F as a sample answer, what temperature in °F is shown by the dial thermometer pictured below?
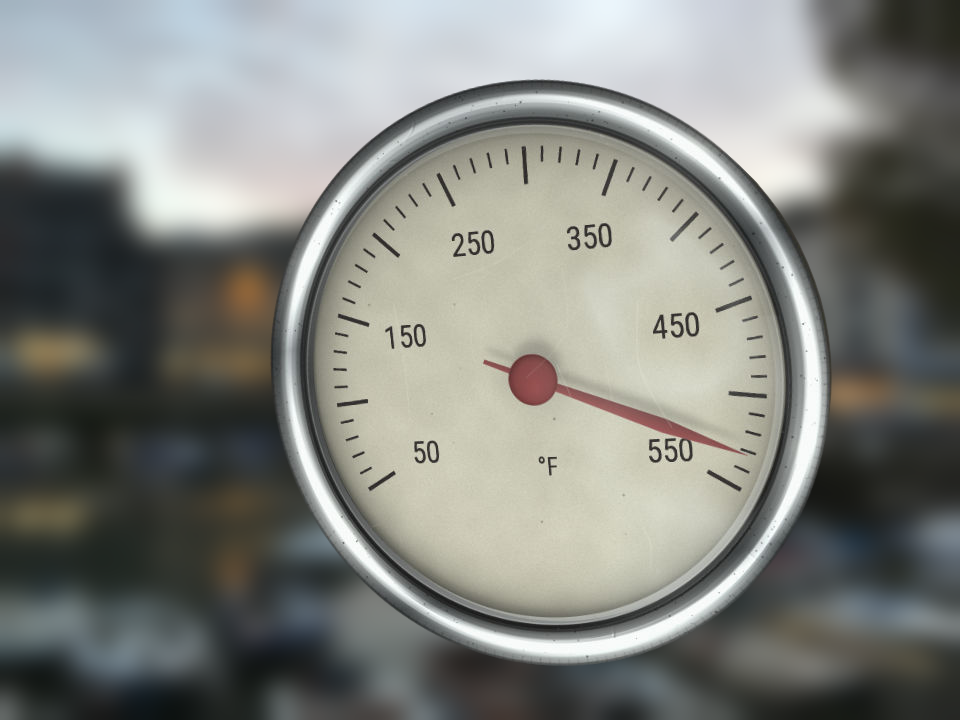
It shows **530** °F
